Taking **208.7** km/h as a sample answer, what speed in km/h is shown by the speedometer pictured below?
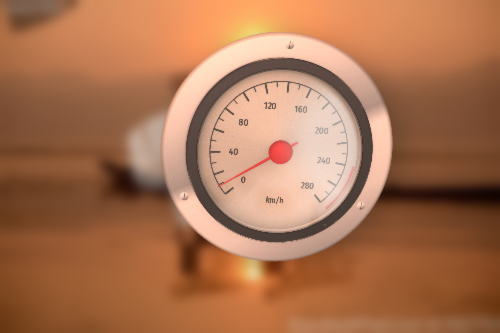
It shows **10** km/h
